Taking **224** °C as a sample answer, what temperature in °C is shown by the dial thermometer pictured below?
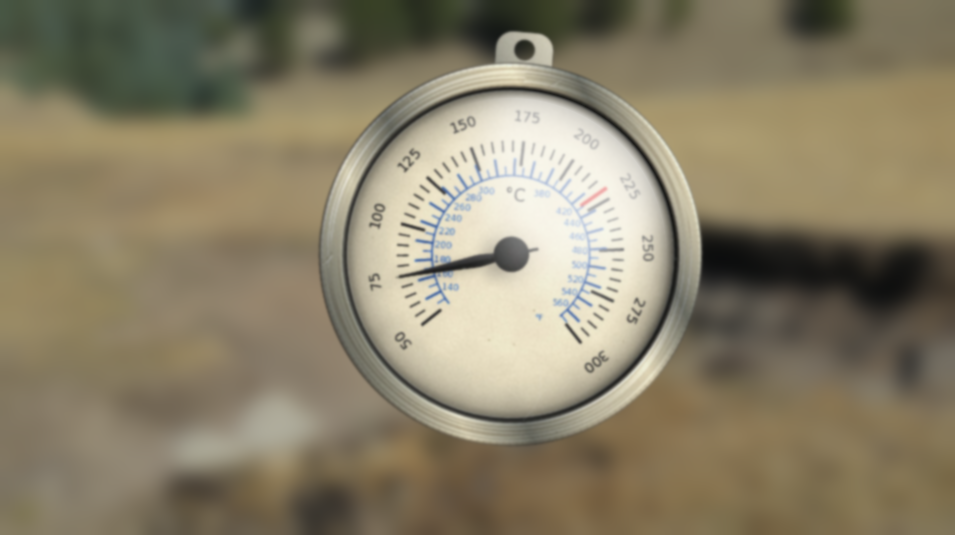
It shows **75** °C
